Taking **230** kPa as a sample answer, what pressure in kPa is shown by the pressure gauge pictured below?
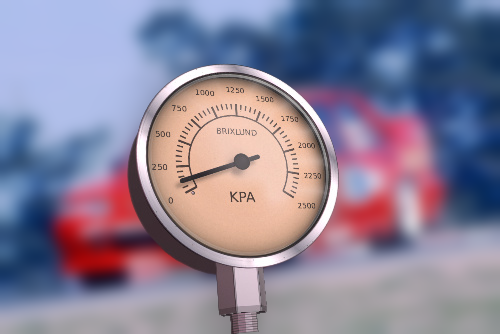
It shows **100** kPa
